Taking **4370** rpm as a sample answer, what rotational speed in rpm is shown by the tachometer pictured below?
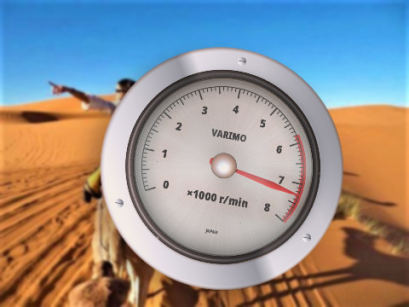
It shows **7300** rpm
